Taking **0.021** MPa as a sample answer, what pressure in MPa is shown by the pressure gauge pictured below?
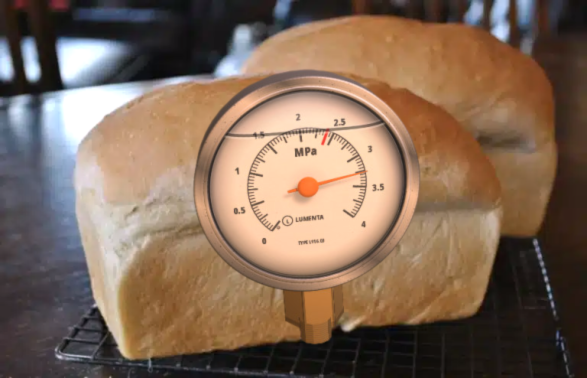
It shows **3.25** MPa
